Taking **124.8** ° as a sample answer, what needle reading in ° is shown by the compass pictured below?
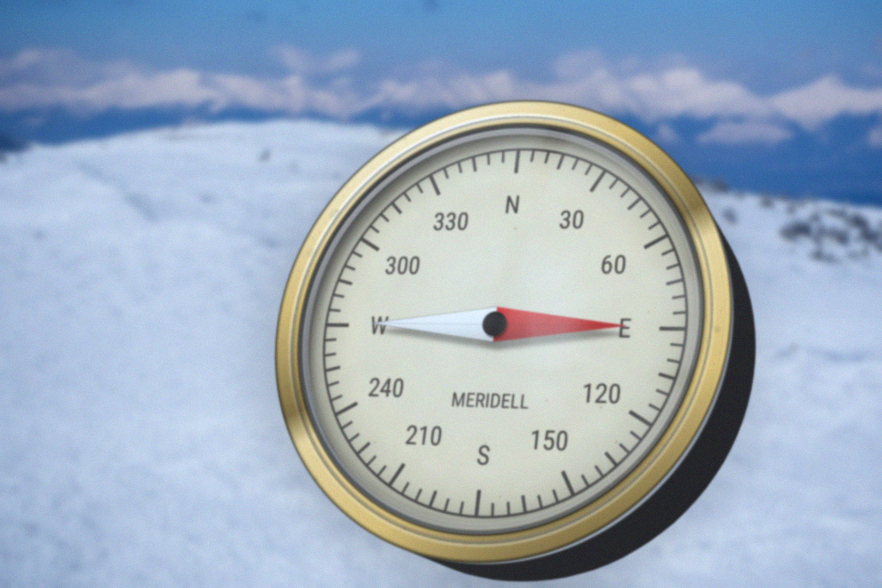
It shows **90** °
